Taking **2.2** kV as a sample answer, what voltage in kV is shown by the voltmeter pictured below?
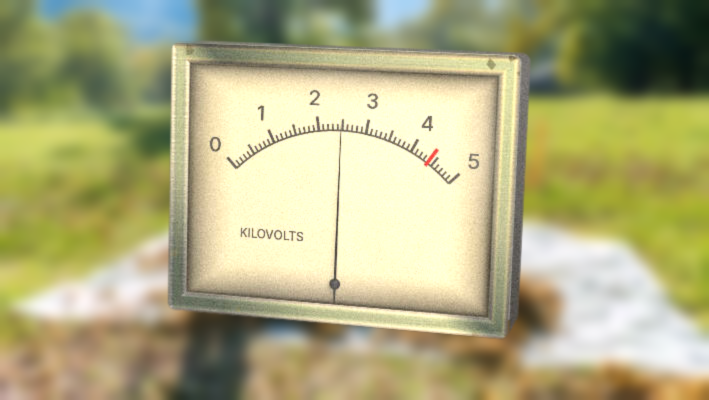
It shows **2.5** kV
